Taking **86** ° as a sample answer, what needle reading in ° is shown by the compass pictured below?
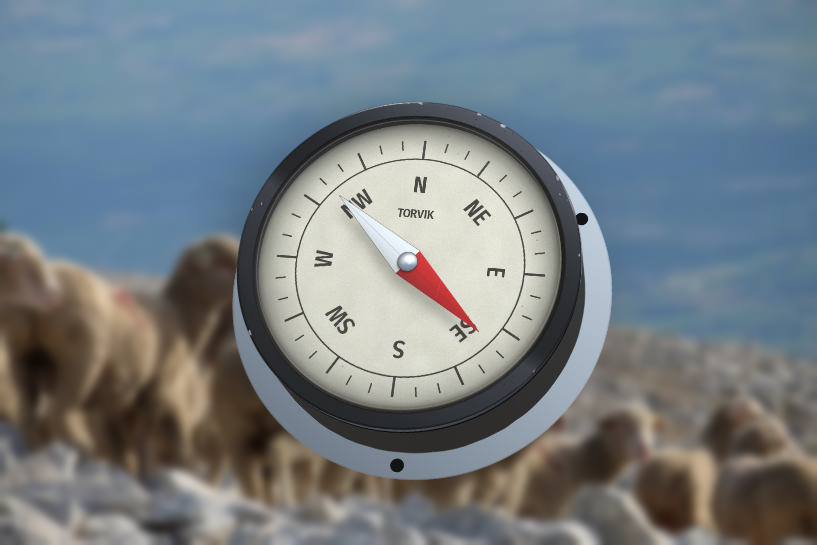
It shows **130** °
